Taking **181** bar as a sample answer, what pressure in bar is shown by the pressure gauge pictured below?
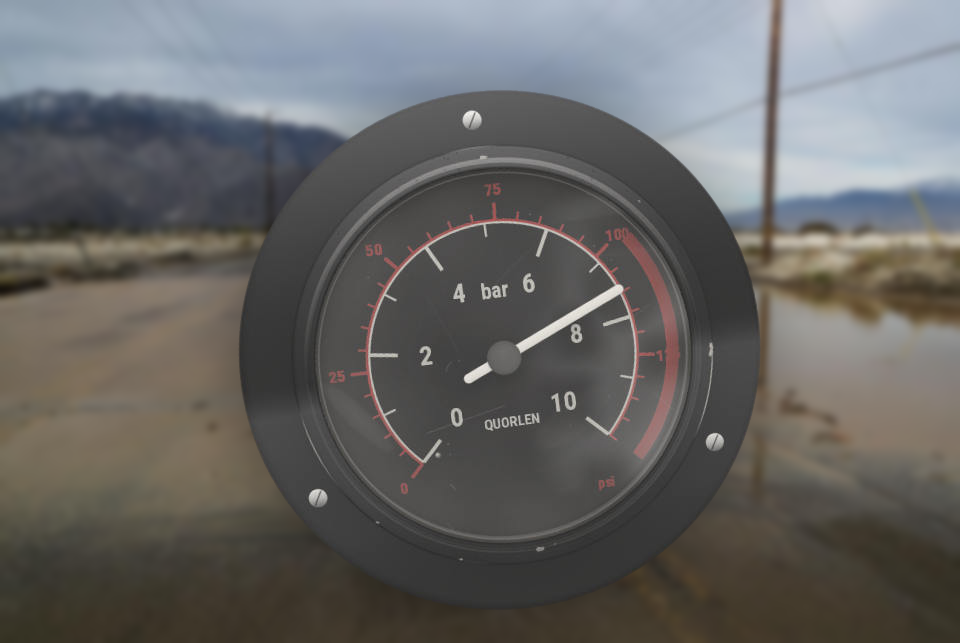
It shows **7.5** bar
